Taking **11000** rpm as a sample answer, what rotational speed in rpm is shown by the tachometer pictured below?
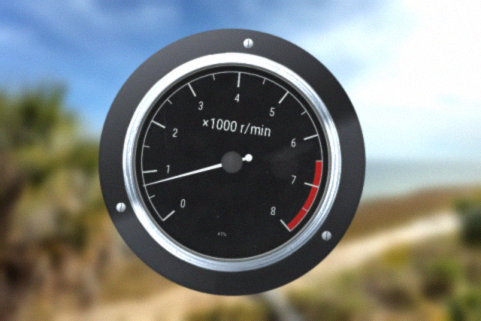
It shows **750** rpm
